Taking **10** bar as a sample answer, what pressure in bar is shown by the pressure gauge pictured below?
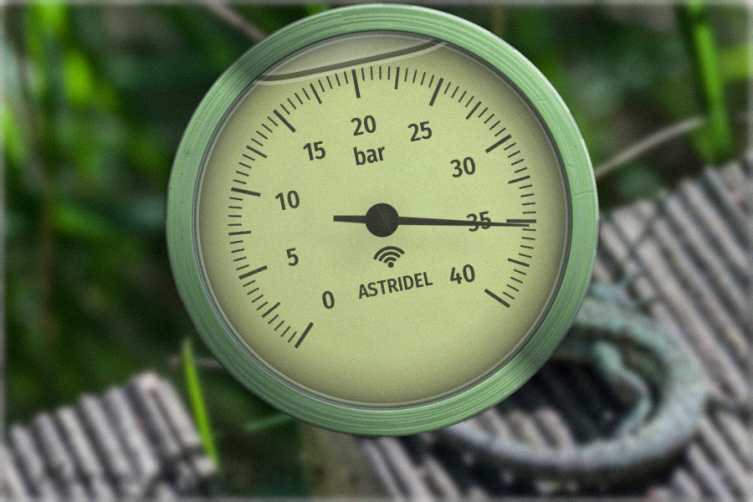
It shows **35.25** bar
